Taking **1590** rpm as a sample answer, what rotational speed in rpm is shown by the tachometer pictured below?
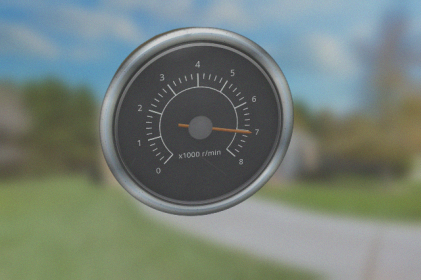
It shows **7000** rpm
